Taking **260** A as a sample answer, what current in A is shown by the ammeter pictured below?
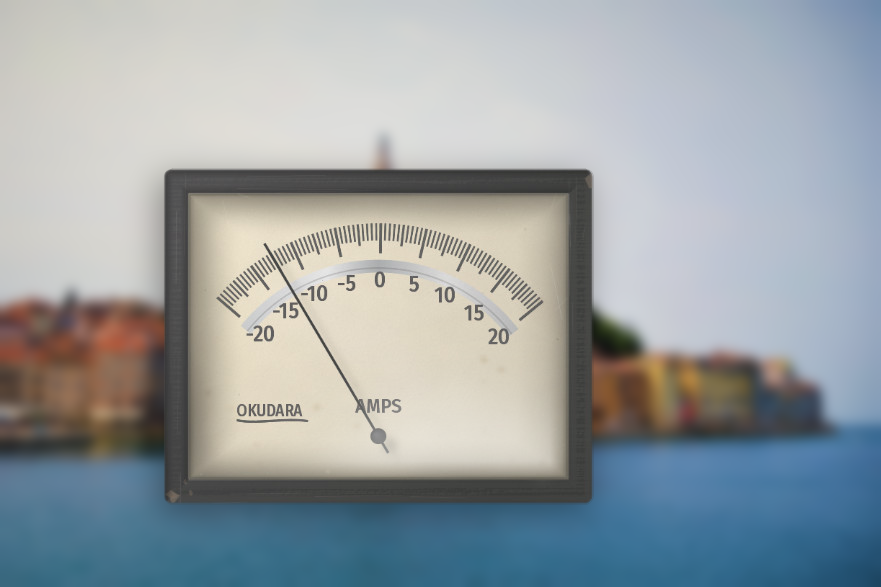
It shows **-12.5** A
